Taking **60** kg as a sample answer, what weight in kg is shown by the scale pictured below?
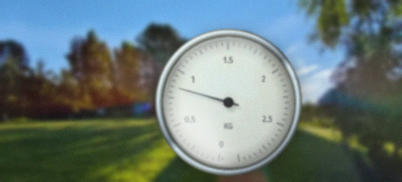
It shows **0.85** kg
